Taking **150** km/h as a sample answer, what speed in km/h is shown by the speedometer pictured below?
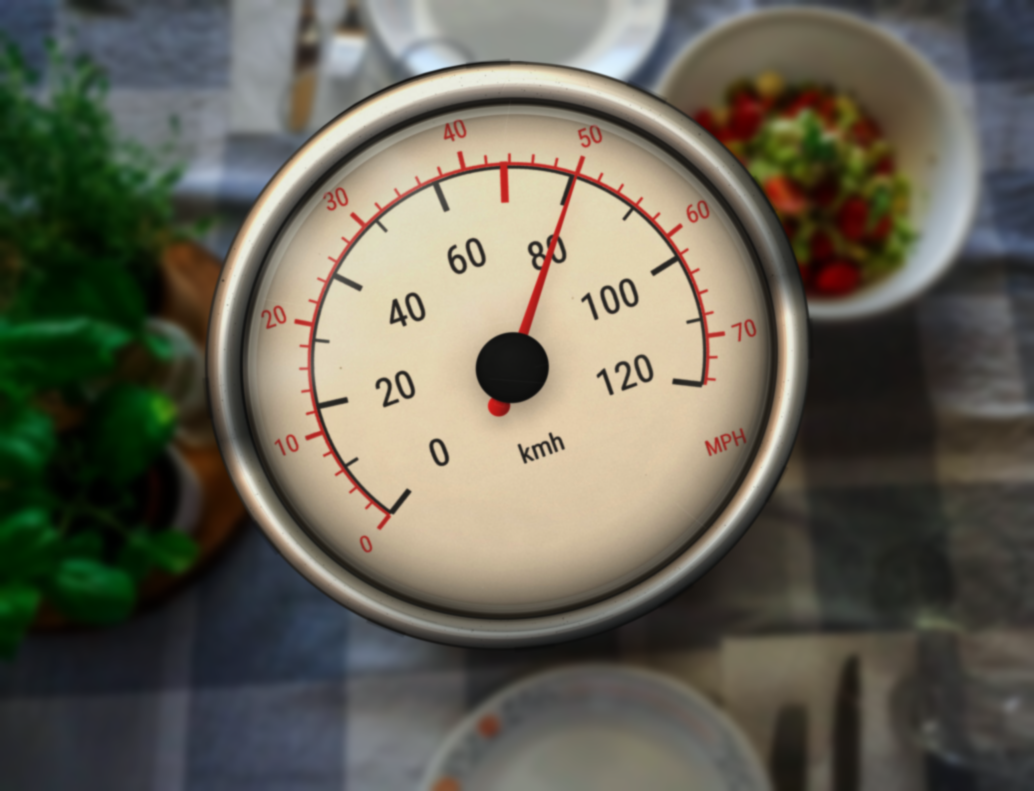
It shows **80** km/h
